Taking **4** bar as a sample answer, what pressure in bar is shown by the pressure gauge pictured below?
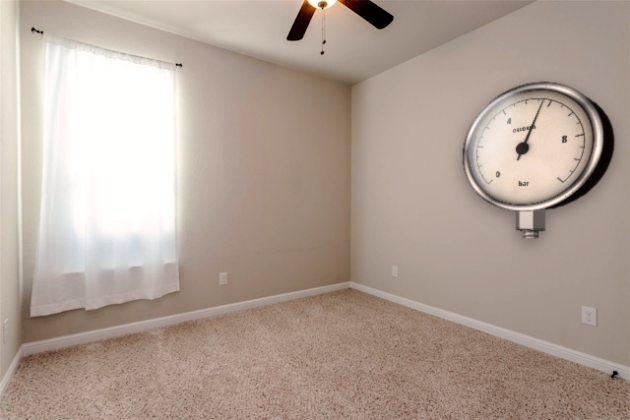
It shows **5.75** bar
